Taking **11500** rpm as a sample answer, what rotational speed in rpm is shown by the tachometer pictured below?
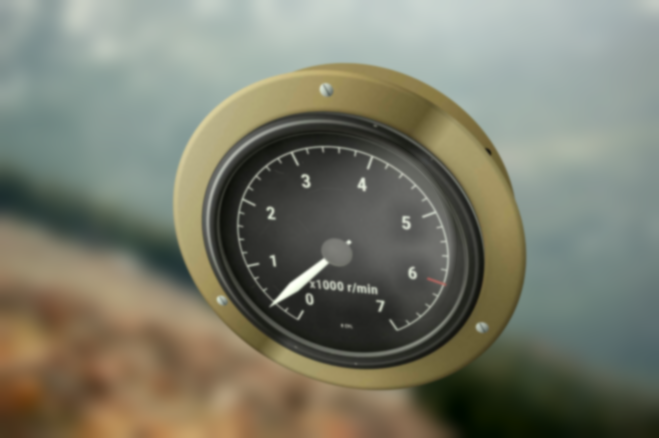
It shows **400** rpm
